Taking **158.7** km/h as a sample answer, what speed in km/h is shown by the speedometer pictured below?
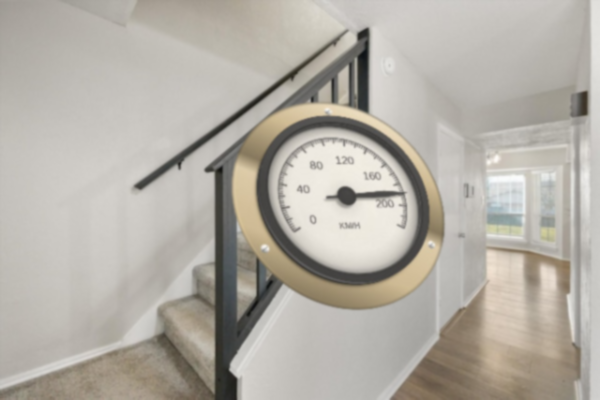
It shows **190** km/h
